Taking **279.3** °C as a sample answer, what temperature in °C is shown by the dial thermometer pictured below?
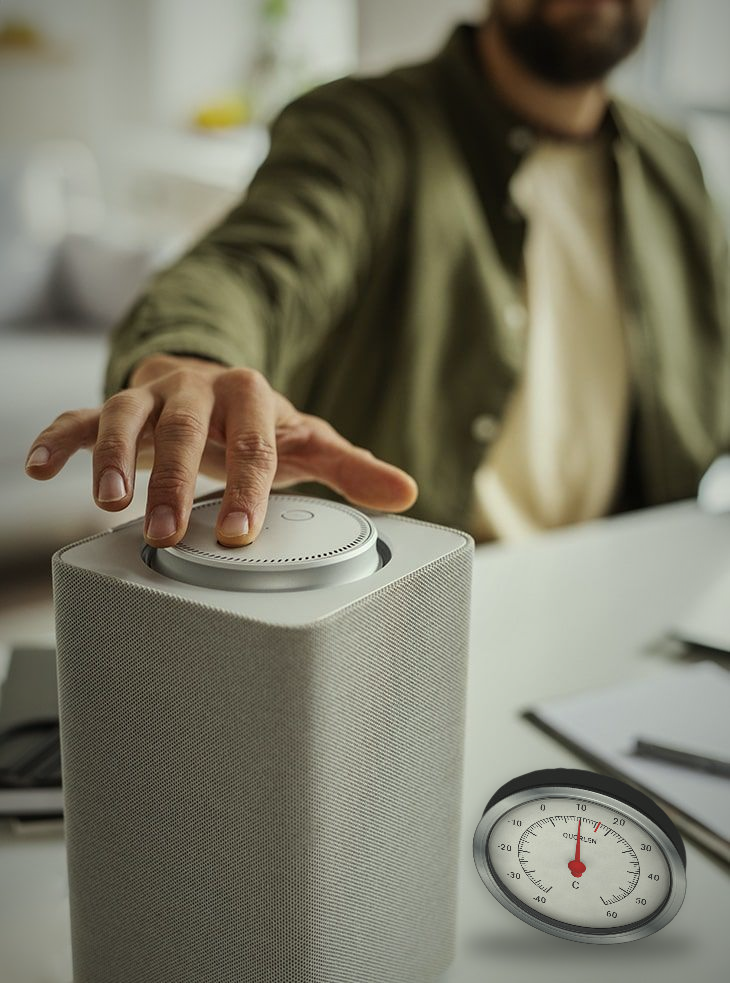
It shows **10** °C
